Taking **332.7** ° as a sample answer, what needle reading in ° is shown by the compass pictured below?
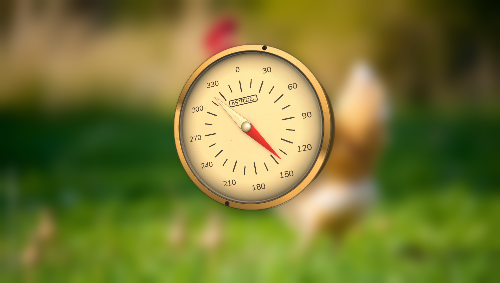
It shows **142.5** °
